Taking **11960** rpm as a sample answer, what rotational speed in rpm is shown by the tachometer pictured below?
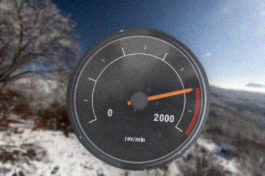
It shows **1600** rpm
